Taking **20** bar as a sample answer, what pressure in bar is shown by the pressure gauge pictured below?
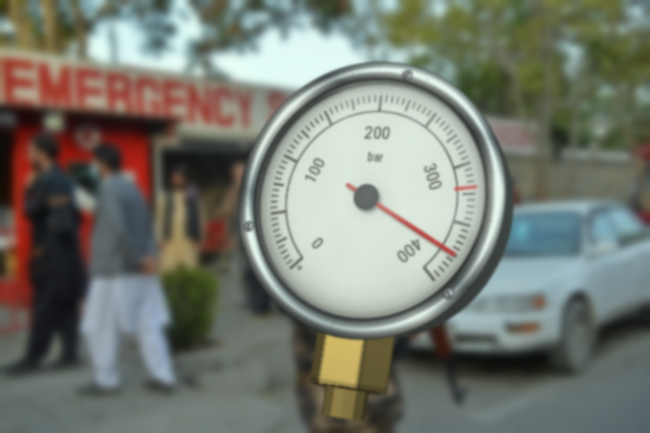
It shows **375** bar
